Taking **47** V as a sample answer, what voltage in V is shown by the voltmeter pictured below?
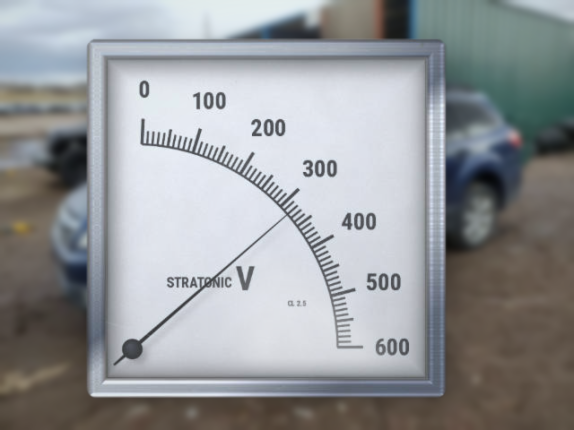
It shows **320** V
